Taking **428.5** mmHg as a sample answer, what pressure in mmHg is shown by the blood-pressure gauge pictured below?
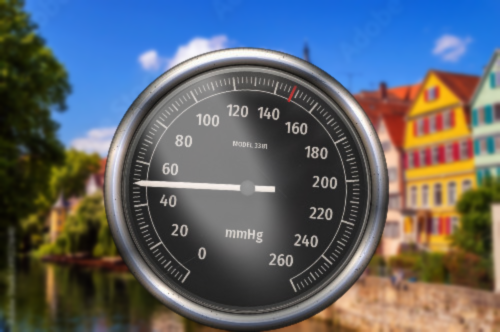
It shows **50** mmHg
